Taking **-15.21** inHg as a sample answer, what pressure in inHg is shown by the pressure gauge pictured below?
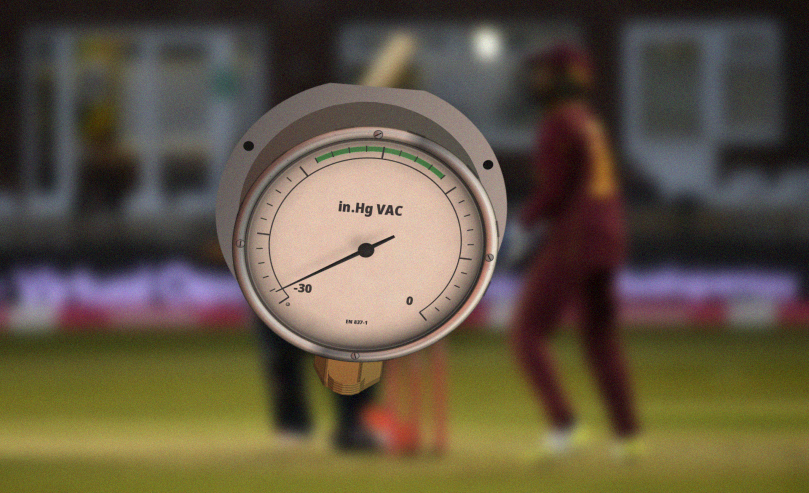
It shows **-29** inHg
